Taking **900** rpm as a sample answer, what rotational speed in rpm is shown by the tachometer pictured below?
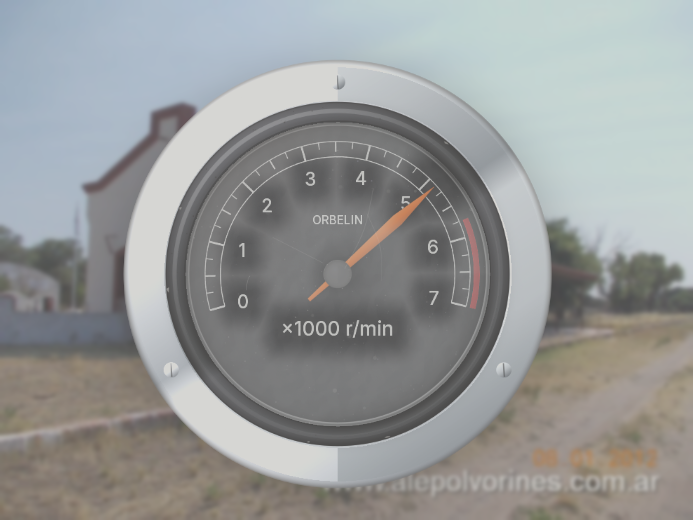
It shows **5125** rpm
